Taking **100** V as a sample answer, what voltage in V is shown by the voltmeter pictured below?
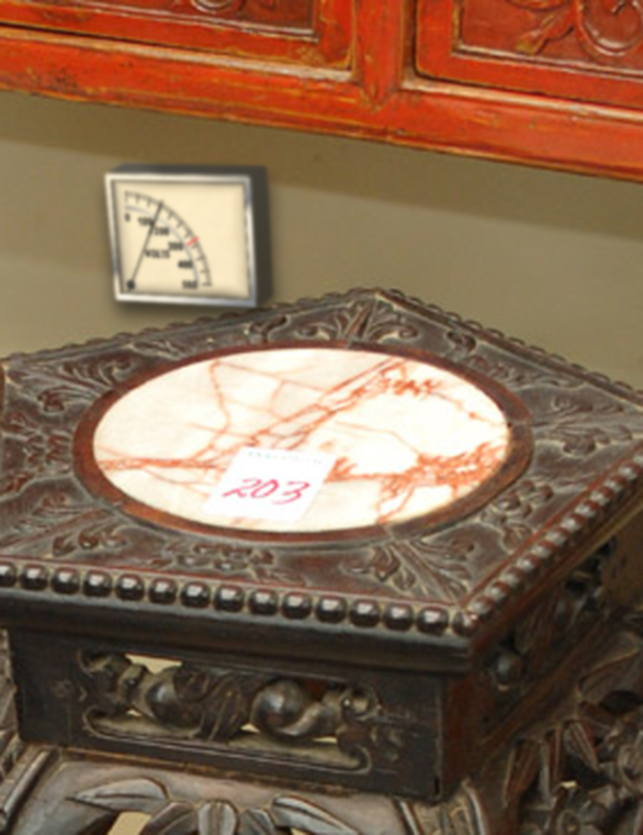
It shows **150** V
